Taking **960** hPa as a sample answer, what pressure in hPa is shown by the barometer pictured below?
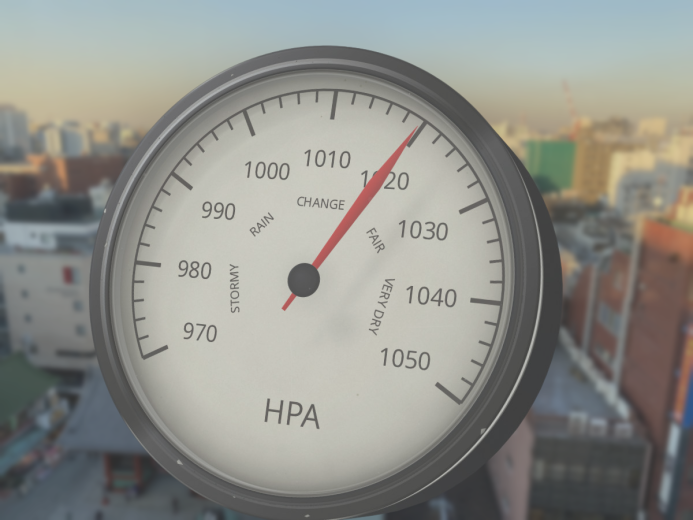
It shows **1020** hPa
